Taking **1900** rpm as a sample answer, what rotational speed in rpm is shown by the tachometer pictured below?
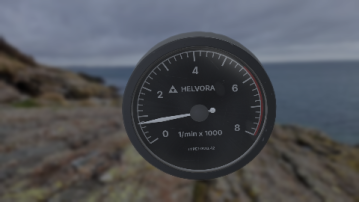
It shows **800** rpm
